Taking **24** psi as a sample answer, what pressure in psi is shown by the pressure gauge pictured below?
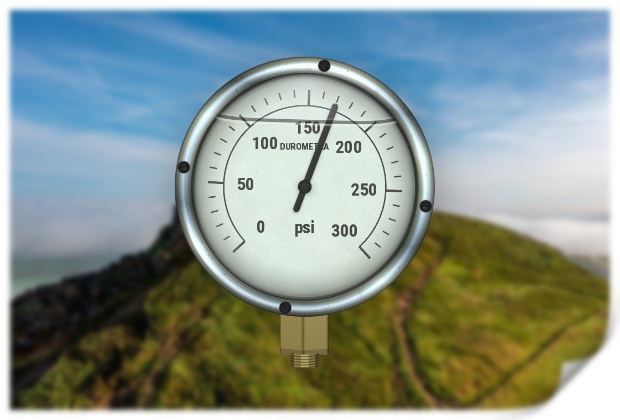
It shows **170** psi
